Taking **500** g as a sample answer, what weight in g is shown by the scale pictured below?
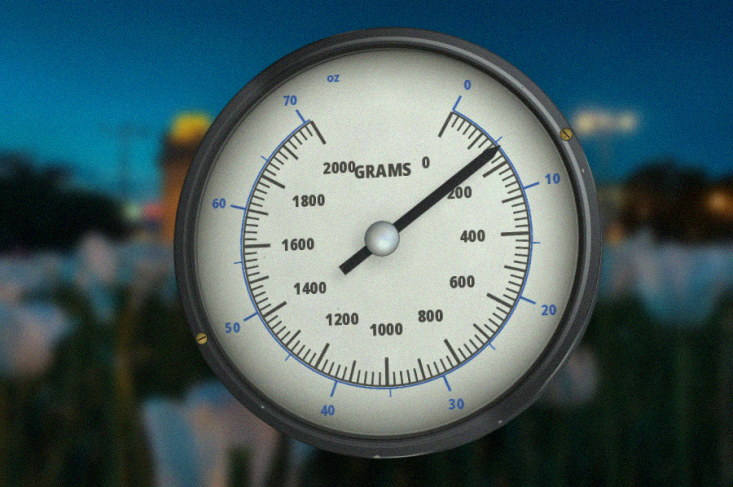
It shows **160** g
